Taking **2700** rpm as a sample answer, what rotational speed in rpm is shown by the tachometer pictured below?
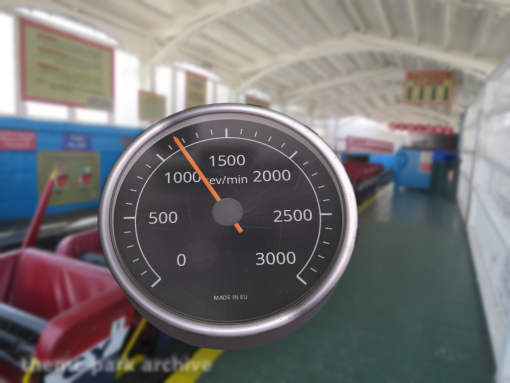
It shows **1150** rpm
